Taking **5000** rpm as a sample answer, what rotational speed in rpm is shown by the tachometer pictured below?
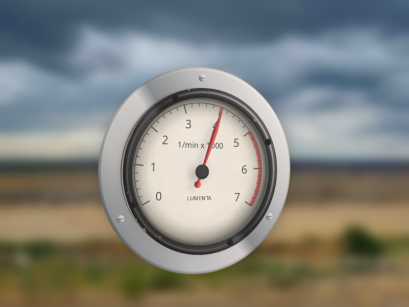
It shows **4000** rpm
